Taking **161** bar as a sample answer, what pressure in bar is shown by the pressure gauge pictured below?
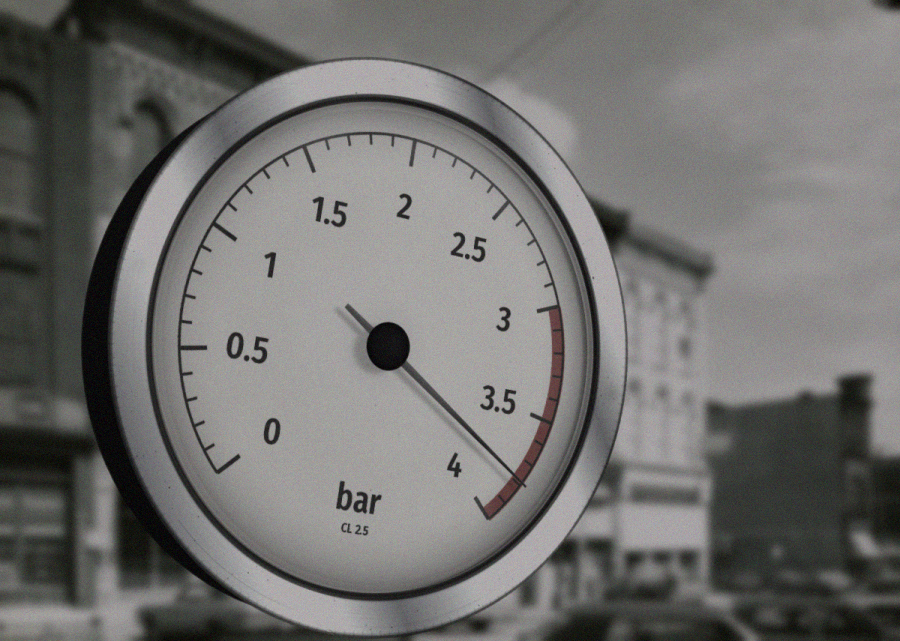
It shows **3.8** bar
